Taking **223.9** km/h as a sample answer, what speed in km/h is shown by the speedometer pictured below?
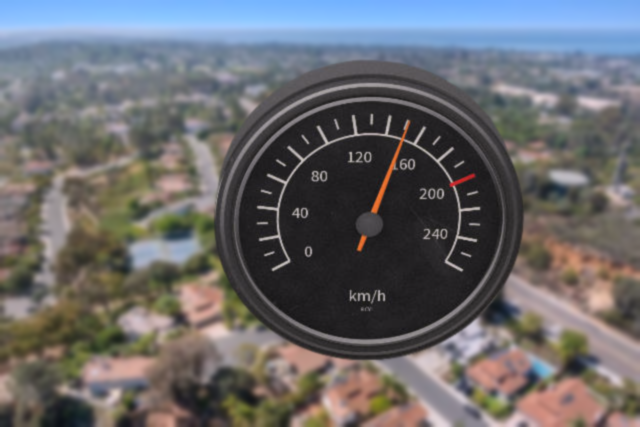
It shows **150** km/h
